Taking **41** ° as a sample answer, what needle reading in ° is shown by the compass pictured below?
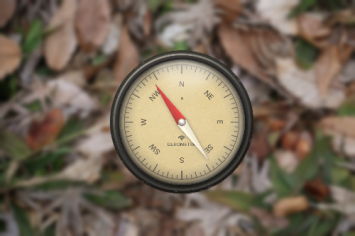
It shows **325** °
